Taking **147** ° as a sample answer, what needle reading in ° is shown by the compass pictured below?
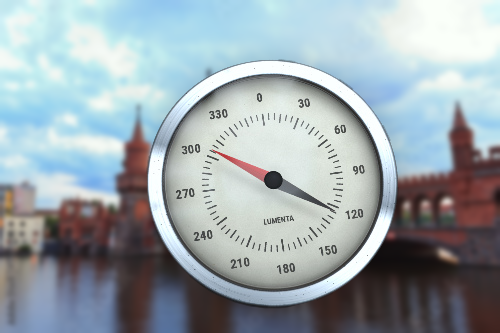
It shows **305** °
